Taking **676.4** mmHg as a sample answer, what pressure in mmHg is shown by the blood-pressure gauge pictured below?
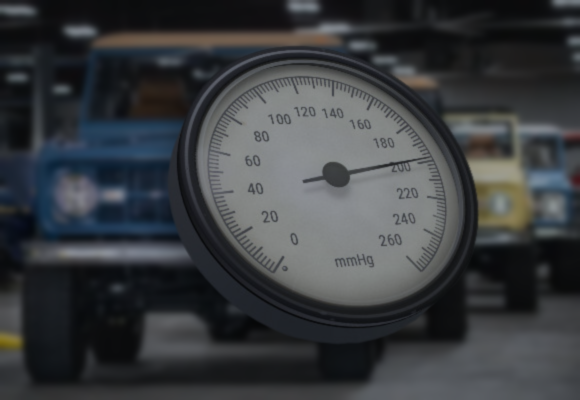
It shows **200** mmHg
